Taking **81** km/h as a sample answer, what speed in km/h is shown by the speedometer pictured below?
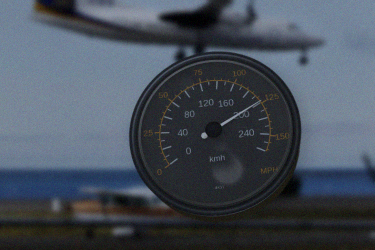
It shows **200** km/h
